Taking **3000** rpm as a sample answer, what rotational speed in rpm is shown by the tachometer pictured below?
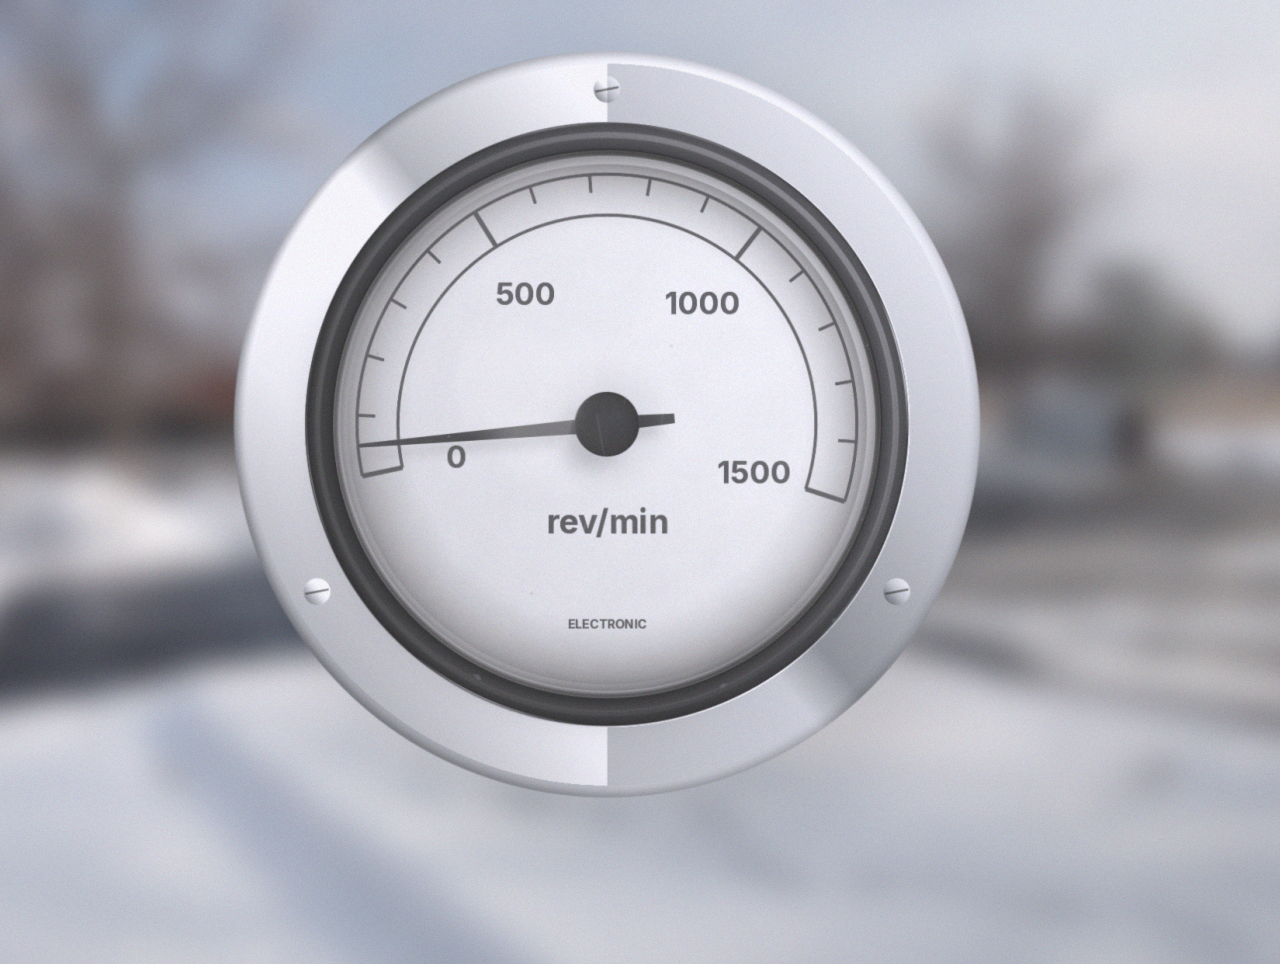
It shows **50** rpm
